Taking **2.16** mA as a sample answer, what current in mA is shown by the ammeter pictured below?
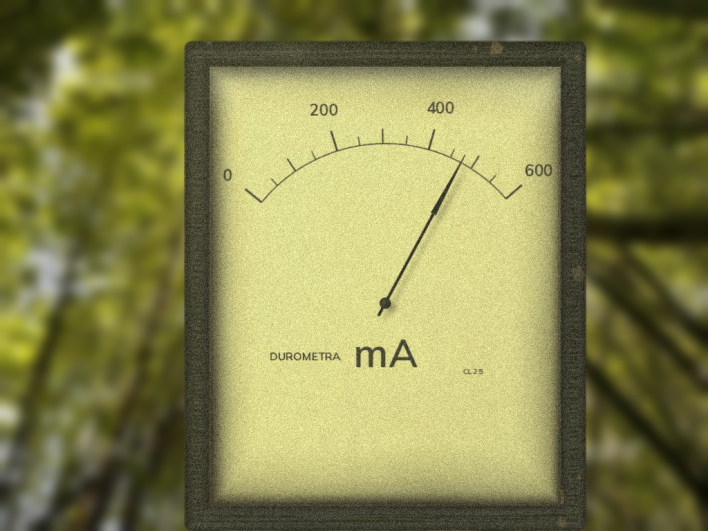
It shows **475** mA
